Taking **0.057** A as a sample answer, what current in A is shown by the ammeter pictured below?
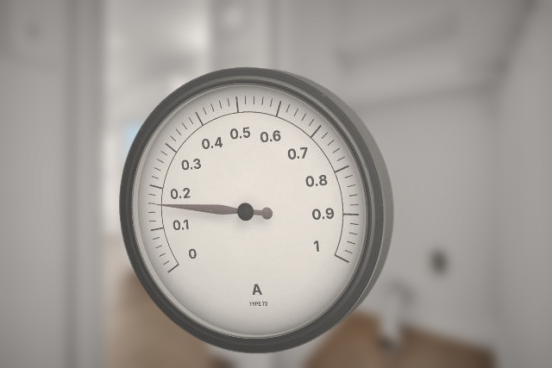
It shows **0.16** A
